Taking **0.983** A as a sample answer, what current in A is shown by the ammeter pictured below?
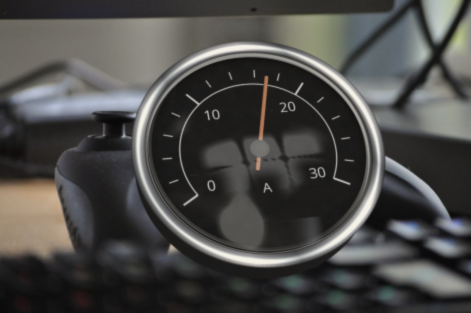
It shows **17** A
